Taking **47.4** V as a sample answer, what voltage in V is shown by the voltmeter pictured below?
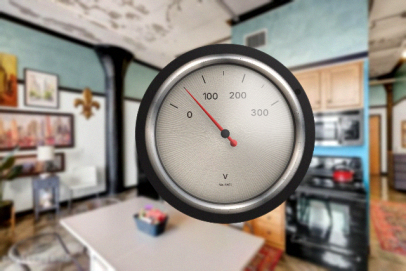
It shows **50** V
